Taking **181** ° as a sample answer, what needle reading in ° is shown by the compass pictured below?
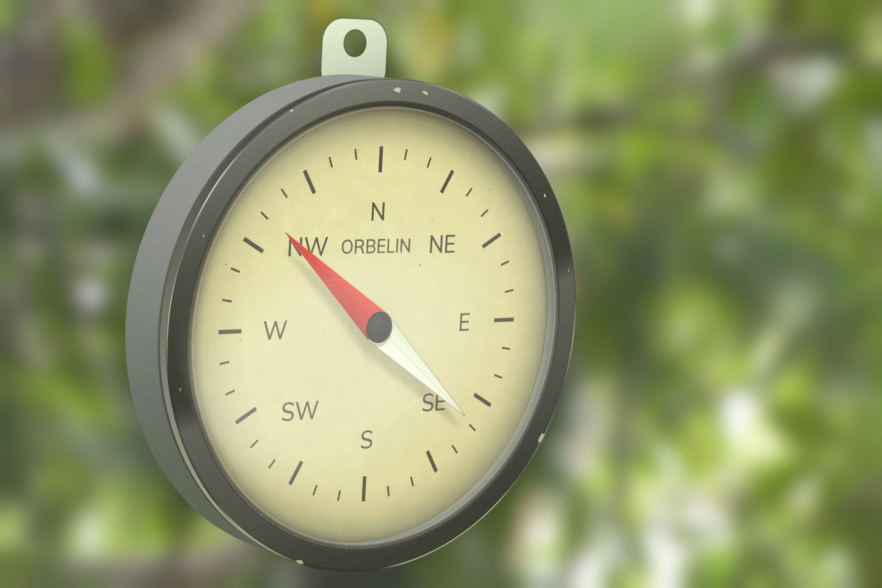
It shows **310** °
